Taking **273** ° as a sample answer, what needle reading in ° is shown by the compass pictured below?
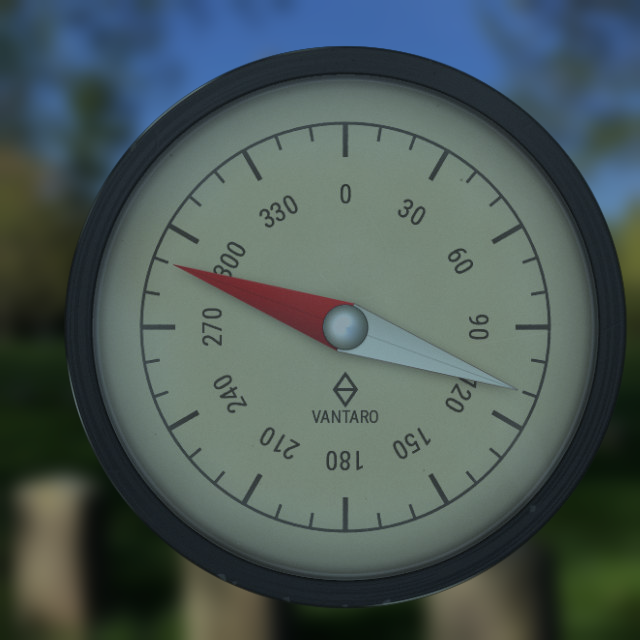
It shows **290** °
